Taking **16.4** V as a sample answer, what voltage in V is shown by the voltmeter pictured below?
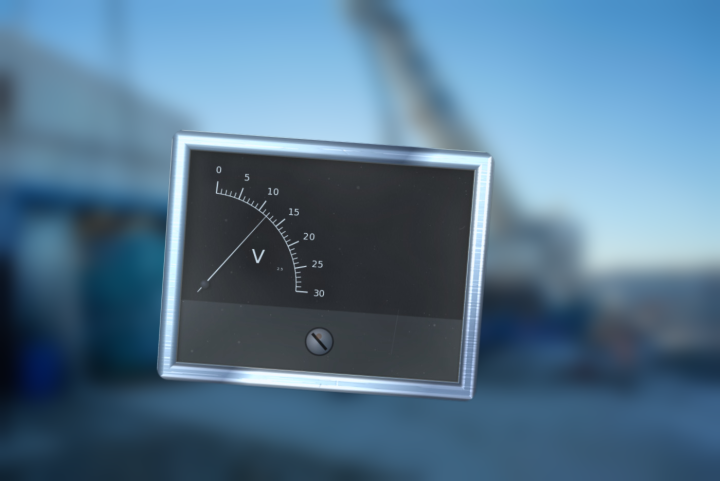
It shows **12** V
